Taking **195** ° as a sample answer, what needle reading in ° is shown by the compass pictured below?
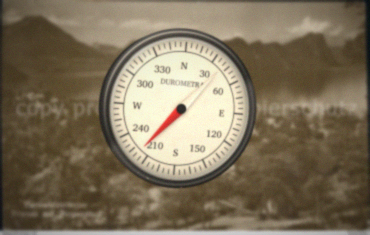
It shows **220** °
